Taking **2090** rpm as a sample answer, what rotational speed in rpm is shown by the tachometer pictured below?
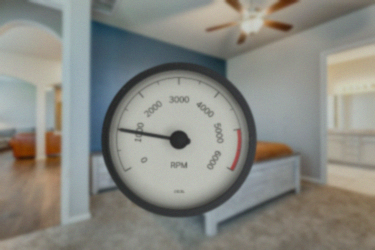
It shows **1000** rpm
